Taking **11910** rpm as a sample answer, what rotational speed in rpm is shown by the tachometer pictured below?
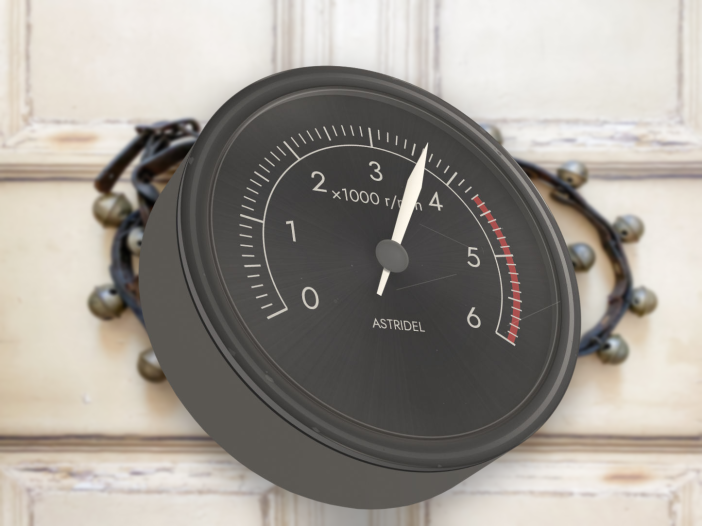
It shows **3600** rpm
